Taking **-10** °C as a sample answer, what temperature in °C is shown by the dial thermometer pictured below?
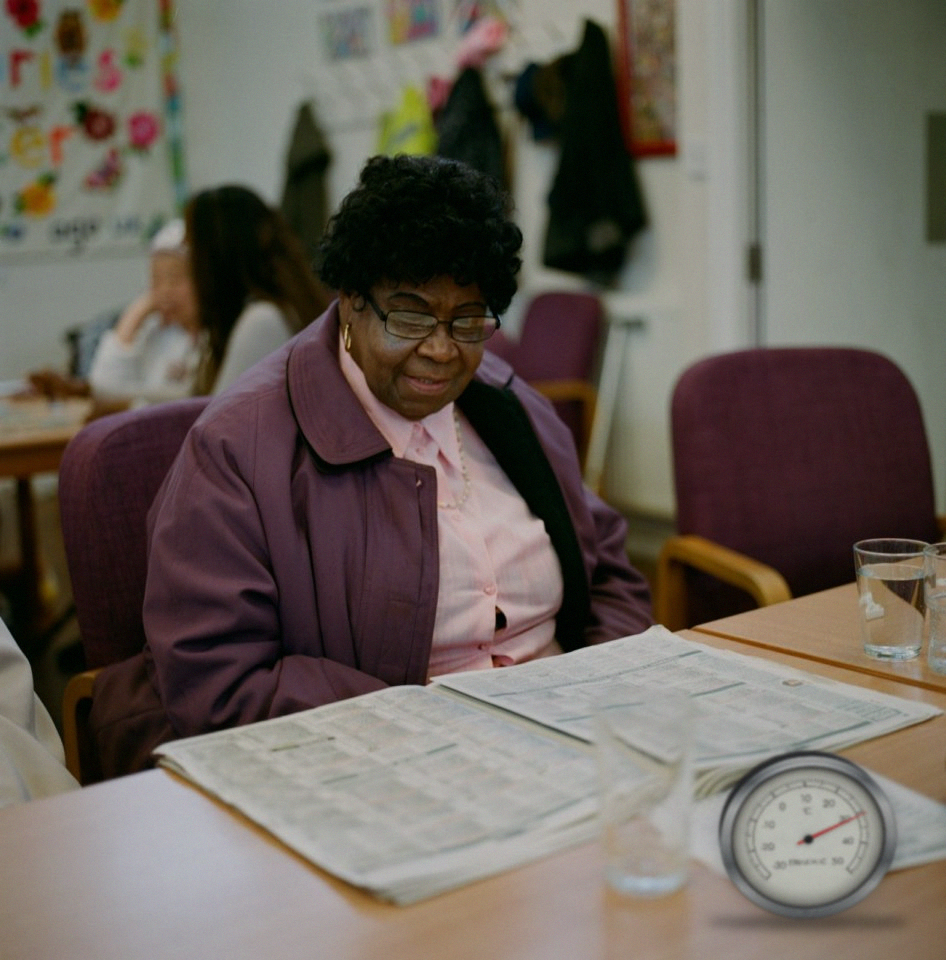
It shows **30** °C
